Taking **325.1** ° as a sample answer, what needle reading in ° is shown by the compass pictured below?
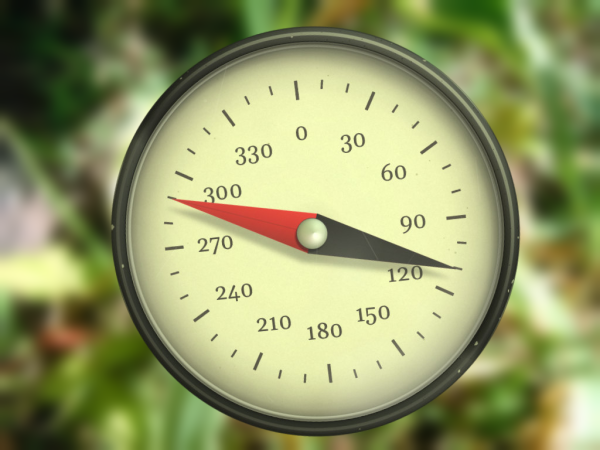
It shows **290** °
